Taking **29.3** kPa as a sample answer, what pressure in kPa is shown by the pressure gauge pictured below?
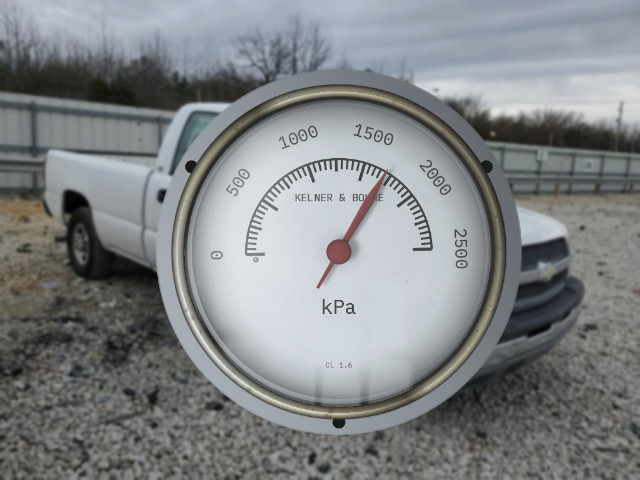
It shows **1700** kPa
